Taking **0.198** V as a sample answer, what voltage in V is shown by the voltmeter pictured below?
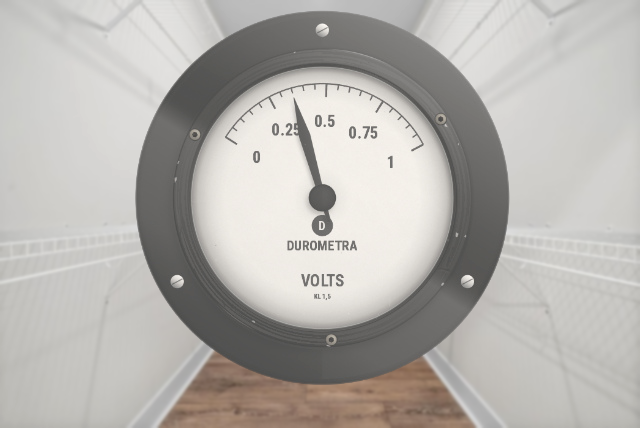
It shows **0.35** V
